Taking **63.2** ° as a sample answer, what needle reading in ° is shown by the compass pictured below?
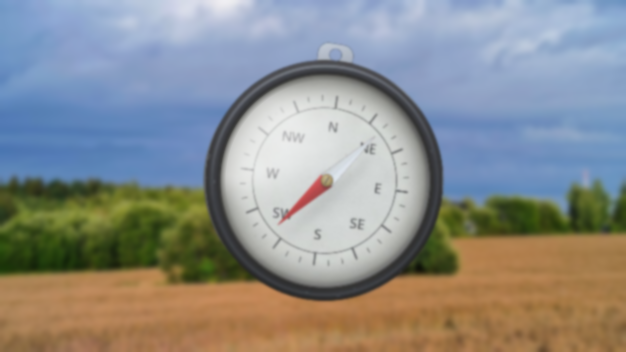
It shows **220** °
